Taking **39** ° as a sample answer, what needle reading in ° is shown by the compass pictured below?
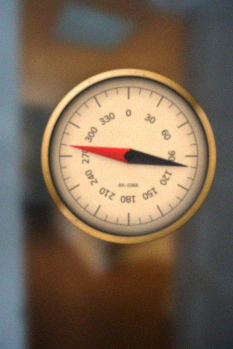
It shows **280** °
